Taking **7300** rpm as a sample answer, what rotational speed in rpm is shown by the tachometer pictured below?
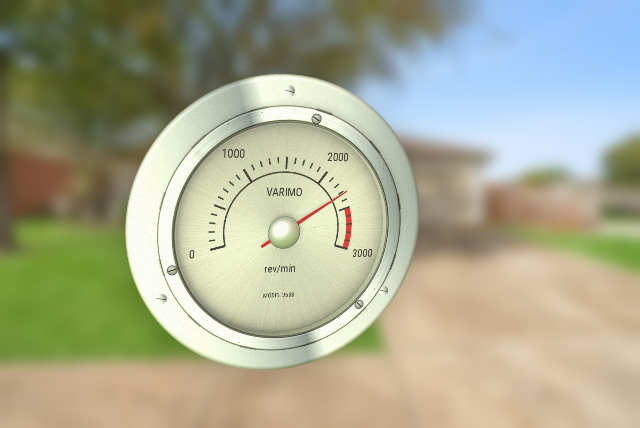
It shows **2300** rpm
